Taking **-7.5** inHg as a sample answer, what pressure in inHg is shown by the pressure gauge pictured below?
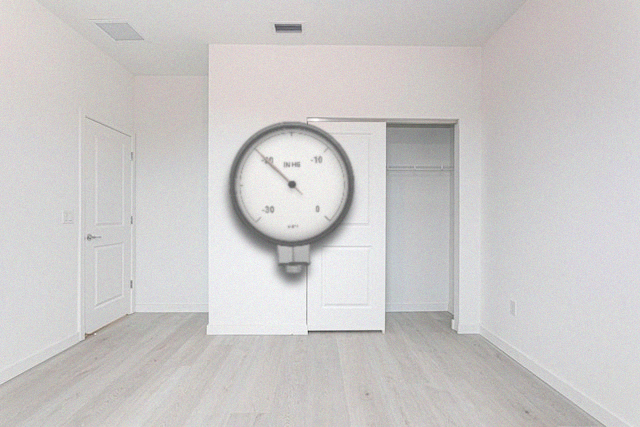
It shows **-20** inHg
